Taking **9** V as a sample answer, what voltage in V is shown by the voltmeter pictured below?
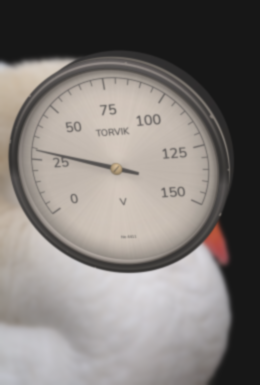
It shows **30** V
